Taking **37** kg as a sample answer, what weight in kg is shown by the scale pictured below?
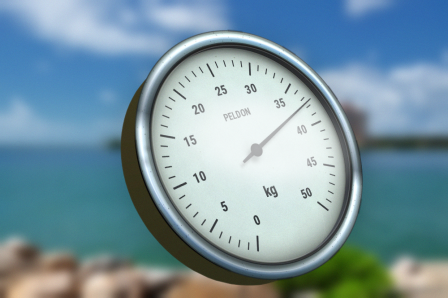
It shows **37.5** kg
